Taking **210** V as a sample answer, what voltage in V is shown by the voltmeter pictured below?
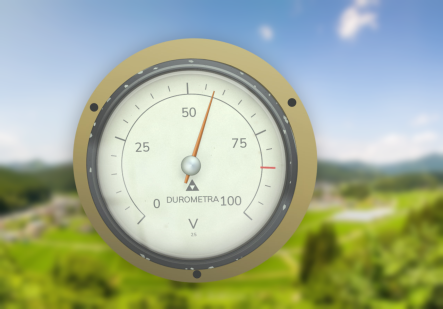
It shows **57.5** V
